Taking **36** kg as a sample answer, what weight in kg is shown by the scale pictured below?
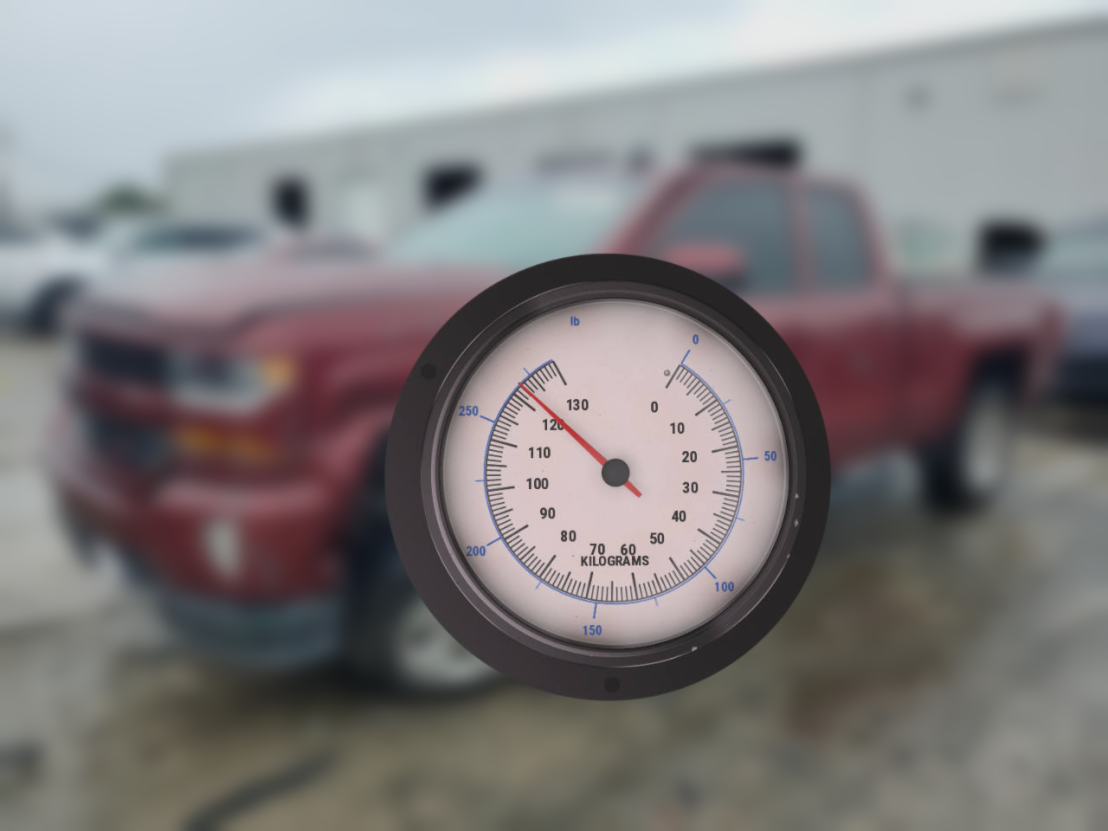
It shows **122** kg
